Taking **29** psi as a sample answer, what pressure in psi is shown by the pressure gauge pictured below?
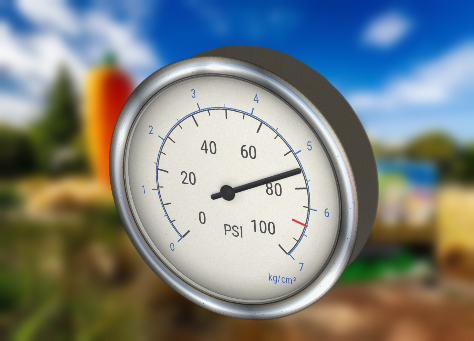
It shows **75** psi
